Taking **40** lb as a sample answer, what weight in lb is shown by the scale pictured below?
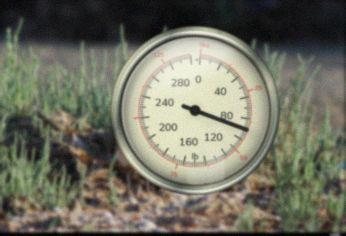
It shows **90** lb
